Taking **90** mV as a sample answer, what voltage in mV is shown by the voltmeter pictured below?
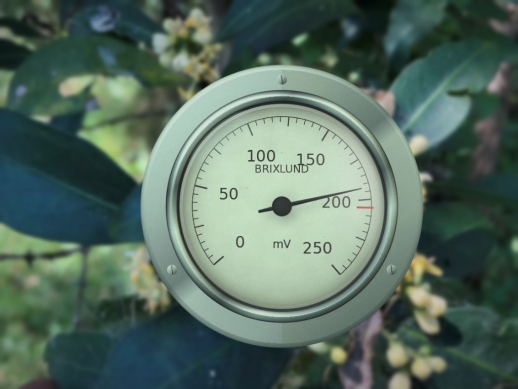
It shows **192.5** mV
